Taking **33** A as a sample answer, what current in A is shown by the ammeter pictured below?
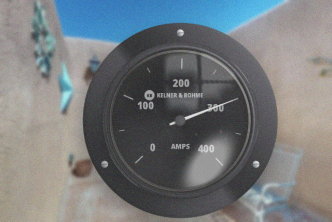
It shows **300** A
